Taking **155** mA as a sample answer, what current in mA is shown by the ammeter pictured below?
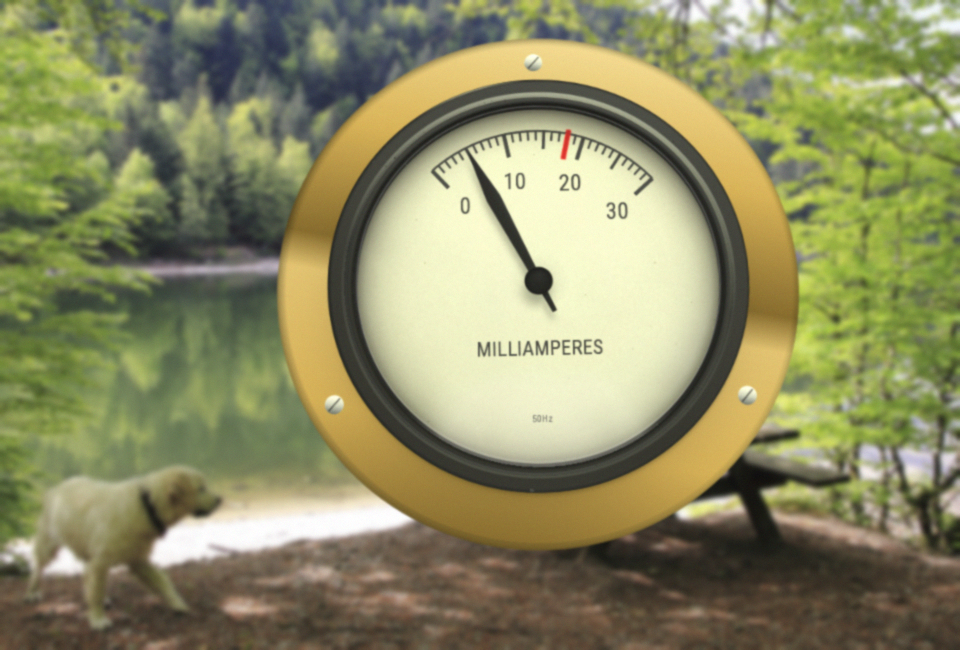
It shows **5** mA
